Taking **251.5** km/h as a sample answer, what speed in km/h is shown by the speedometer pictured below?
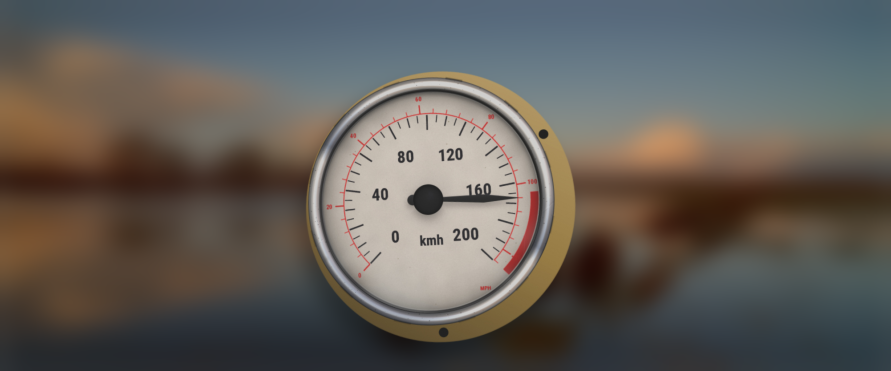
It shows **167.5** km/h
